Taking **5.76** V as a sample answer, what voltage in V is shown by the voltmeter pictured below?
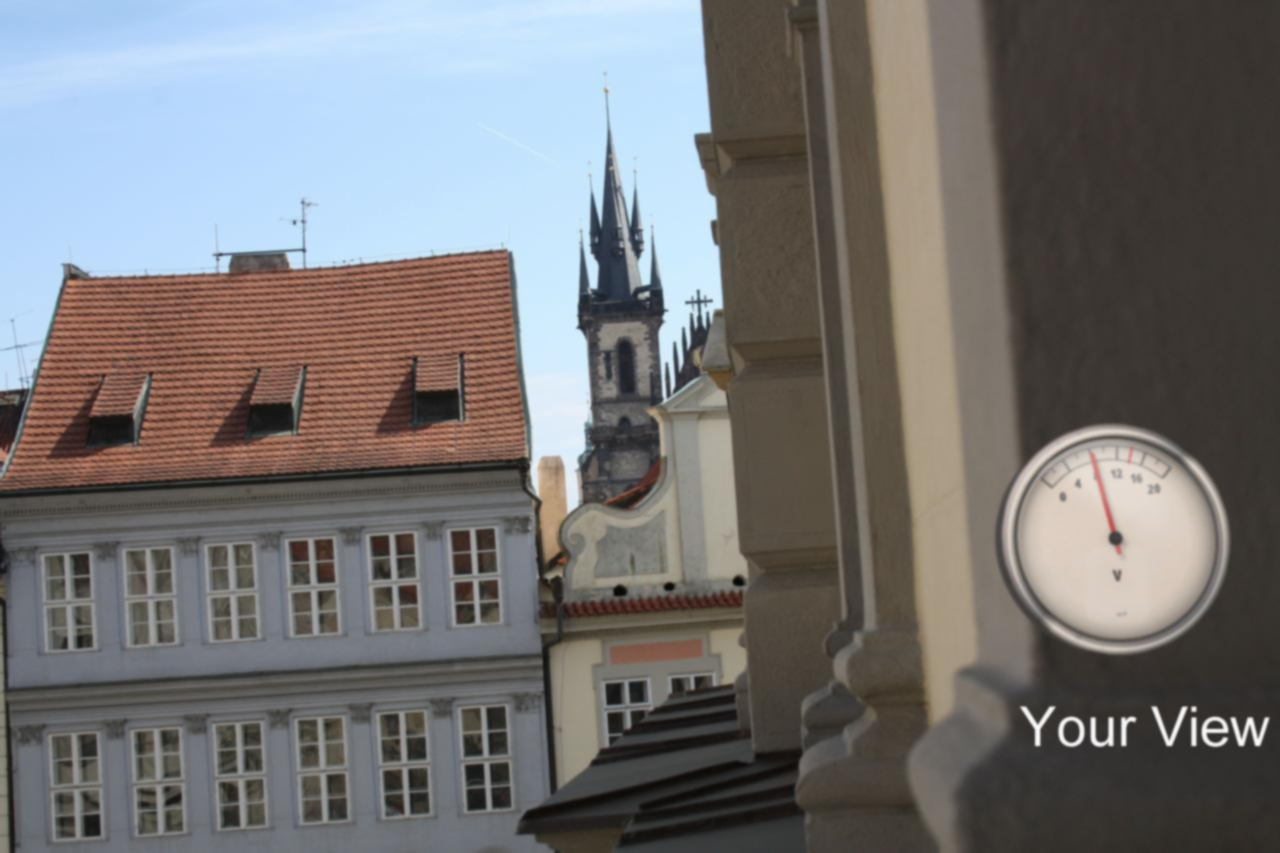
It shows **8** V
